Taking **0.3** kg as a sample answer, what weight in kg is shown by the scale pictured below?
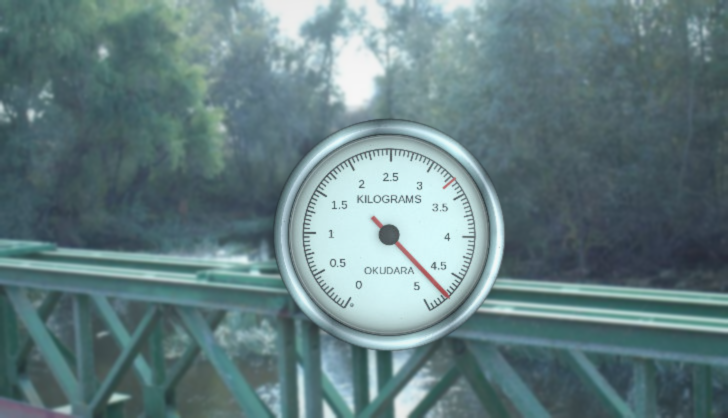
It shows **4.75** kg
